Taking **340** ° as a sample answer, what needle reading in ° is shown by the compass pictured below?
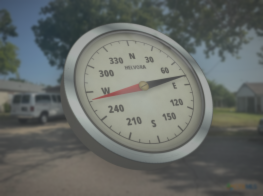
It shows **260** °
